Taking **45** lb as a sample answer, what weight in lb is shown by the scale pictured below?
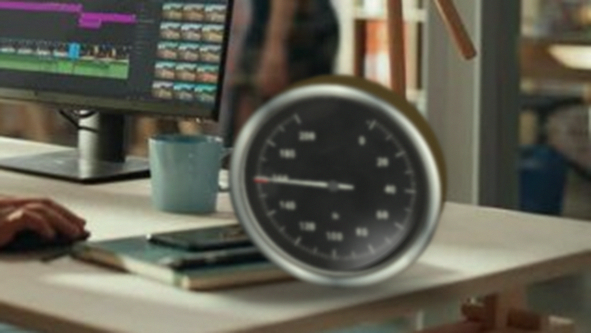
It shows **160** lb
